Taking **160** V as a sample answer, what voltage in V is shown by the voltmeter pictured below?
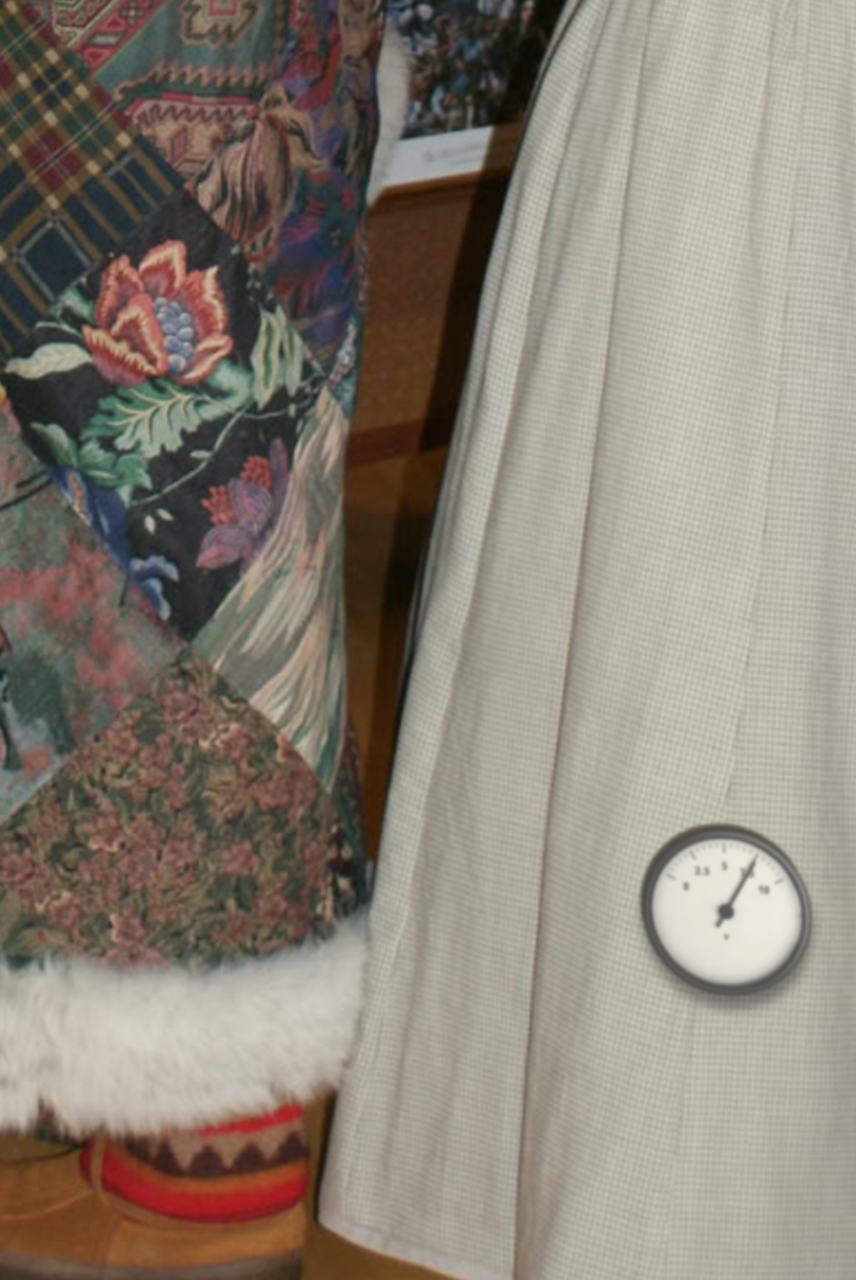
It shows **7.5** V
